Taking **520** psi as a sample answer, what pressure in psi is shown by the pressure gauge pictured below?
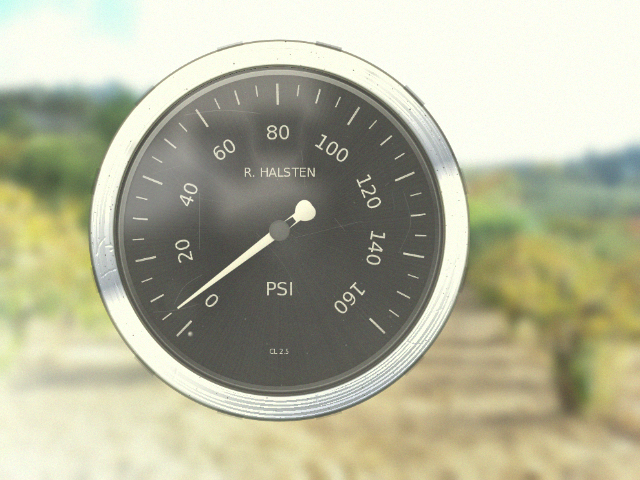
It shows **5** psi
